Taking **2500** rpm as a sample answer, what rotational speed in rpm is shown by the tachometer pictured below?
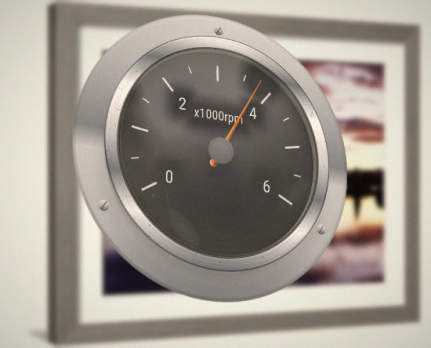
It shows **3750** rpm
